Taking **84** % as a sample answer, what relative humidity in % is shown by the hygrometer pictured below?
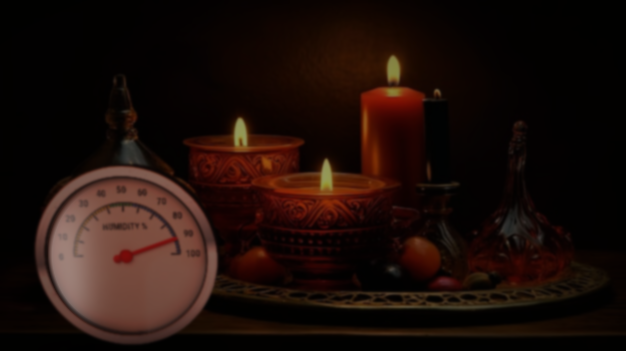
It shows **90** %
